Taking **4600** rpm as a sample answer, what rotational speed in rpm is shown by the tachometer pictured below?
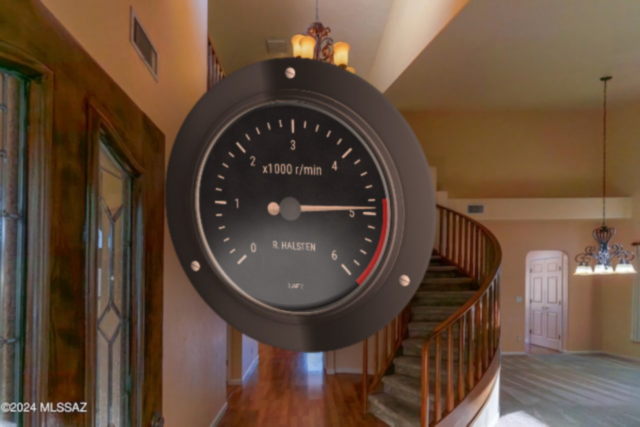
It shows **4900** rpm
